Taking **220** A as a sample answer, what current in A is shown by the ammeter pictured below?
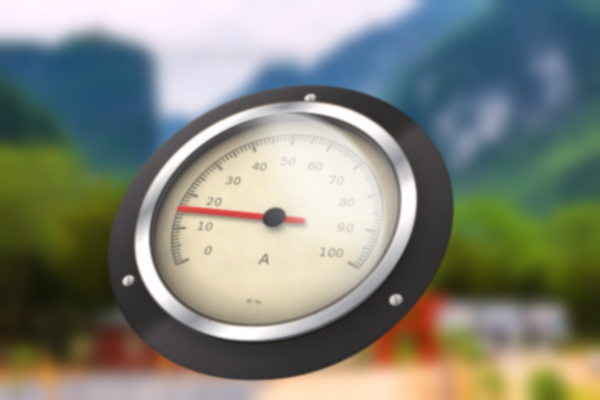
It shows **15** A
